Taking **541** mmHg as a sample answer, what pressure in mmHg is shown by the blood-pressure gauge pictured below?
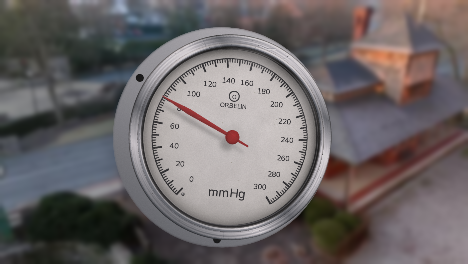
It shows **80** mmHg
